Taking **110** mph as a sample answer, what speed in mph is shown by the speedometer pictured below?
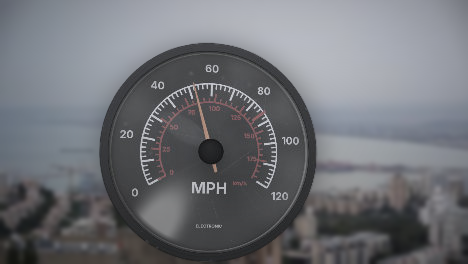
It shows **52** mph
